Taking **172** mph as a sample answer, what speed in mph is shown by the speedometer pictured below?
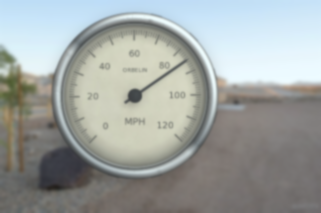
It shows **85** mph
